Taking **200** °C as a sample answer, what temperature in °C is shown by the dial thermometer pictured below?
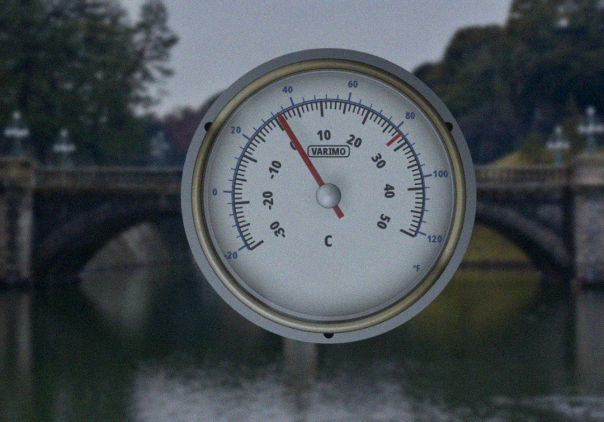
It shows **1** °C
